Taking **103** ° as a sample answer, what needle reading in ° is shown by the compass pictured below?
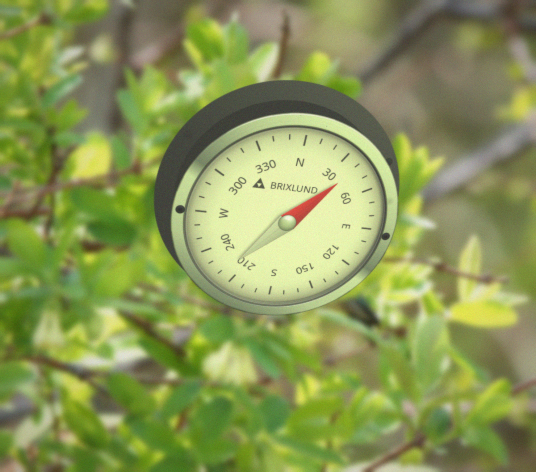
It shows **40** °
